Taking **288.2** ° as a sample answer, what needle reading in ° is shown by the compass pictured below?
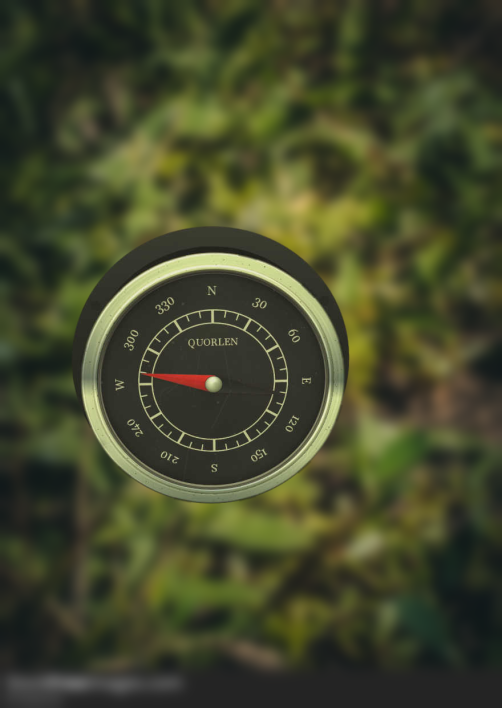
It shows **280** °
